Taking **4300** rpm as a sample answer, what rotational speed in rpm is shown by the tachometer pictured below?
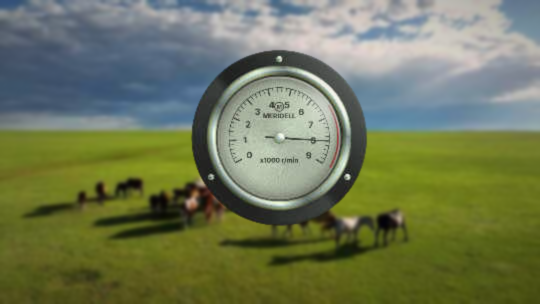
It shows **8000** rpm
